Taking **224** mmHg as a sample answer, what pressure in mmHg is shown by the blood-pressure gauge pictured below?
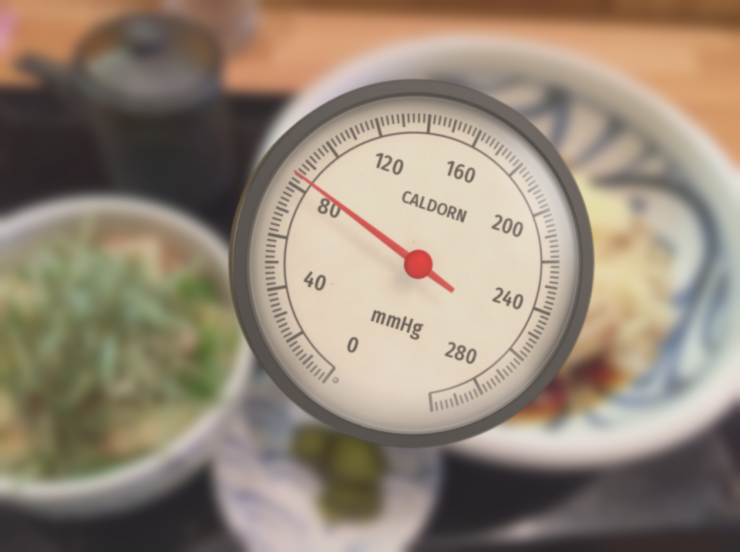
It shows **84** mmHg
